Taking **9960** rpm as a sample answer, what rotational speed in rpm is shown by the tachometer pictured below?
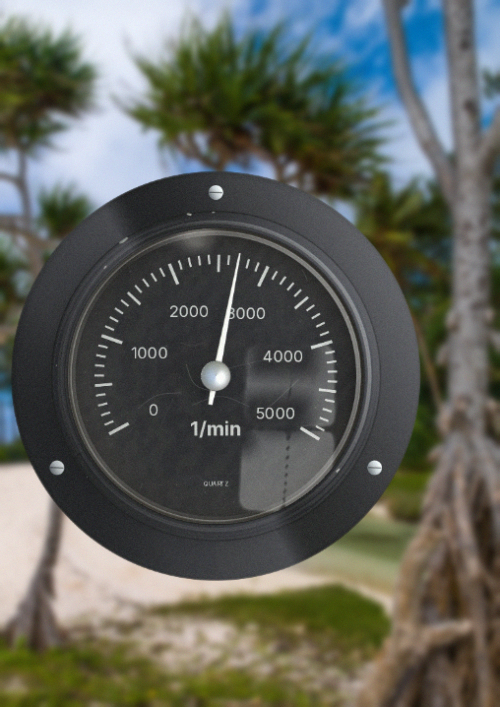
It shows **2700** rpm
